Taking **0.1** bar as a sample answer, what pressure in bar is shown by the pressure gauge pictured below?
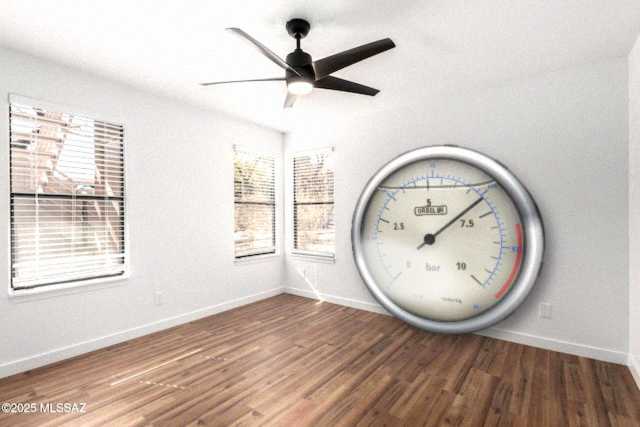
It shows **7** bar
